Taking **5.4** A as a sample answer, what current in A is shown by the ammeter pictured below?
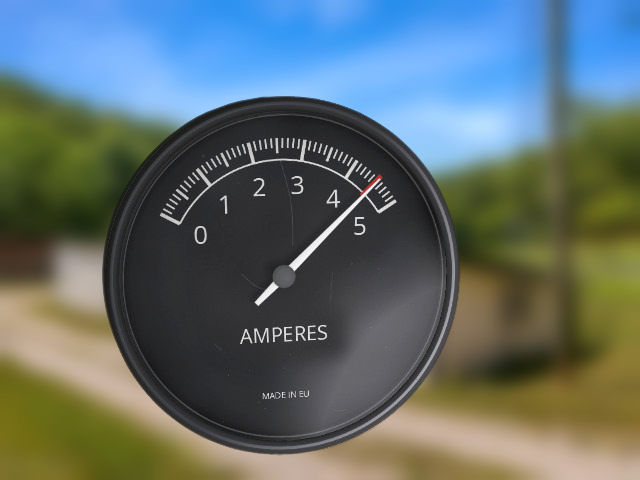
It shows **4.5** A
